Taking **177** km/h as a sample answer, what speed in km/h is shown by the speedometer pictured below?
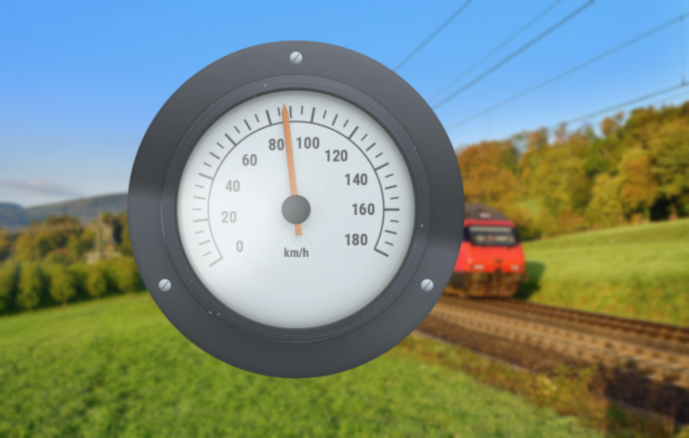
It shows **87.5** km/h
